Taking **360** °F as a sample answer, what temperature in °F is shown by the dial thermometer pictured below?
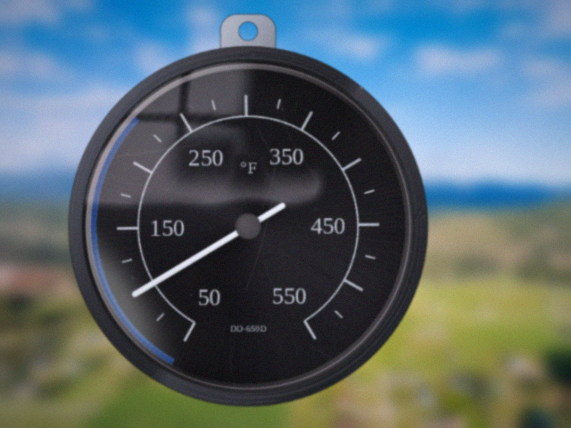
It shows **100** °F
